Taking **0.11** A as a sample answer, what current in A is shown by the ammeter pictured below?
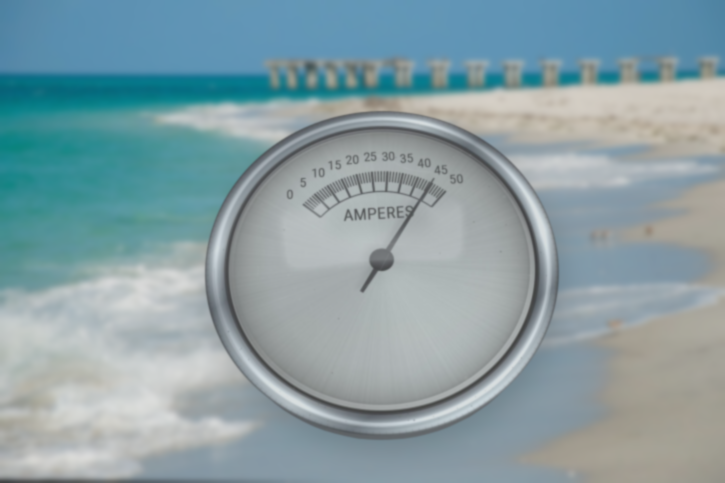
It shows **45** A
